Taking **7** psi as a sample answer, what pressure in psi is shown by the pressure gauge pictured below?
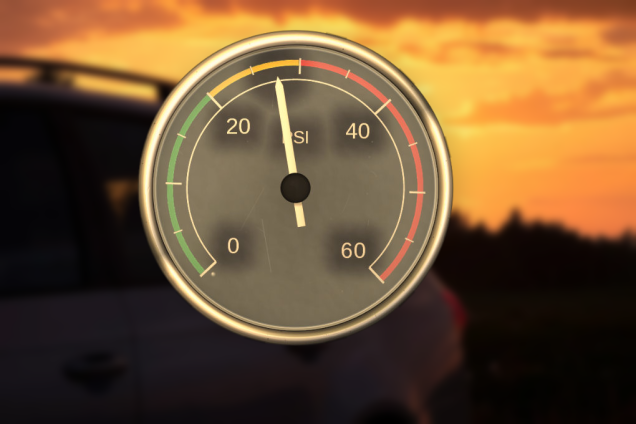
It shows **27.5** psi
